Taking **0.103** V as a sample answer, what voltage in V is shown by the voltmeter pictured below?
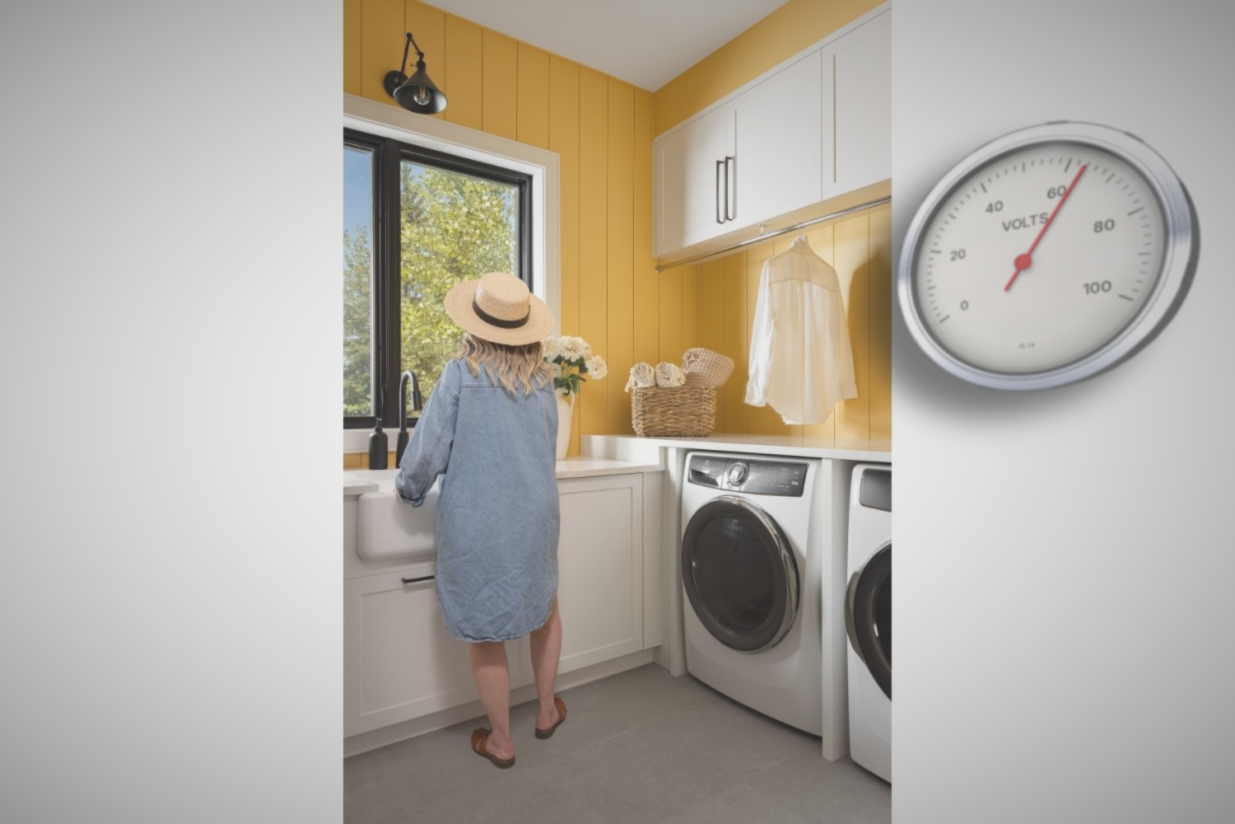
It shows **64** V
